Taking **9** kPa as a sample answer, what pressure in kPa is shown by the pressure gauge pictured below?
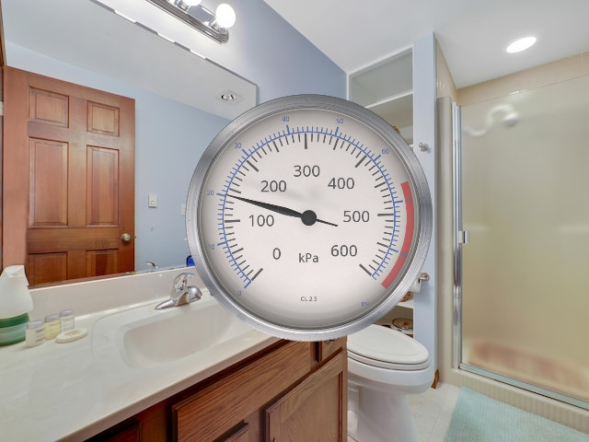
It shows **140** kPa
